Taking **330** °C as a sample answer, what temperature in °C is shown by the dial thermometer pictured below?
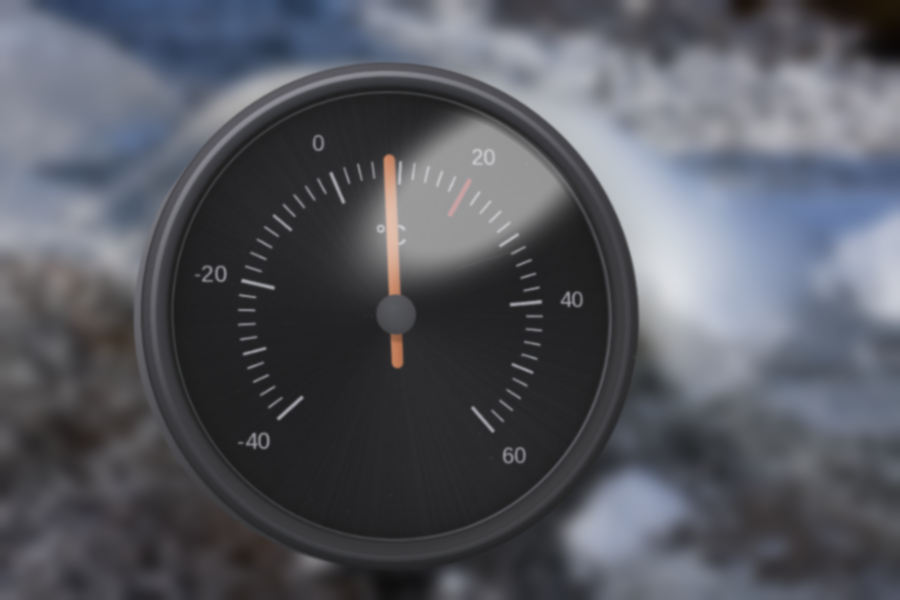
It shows **8** °C
